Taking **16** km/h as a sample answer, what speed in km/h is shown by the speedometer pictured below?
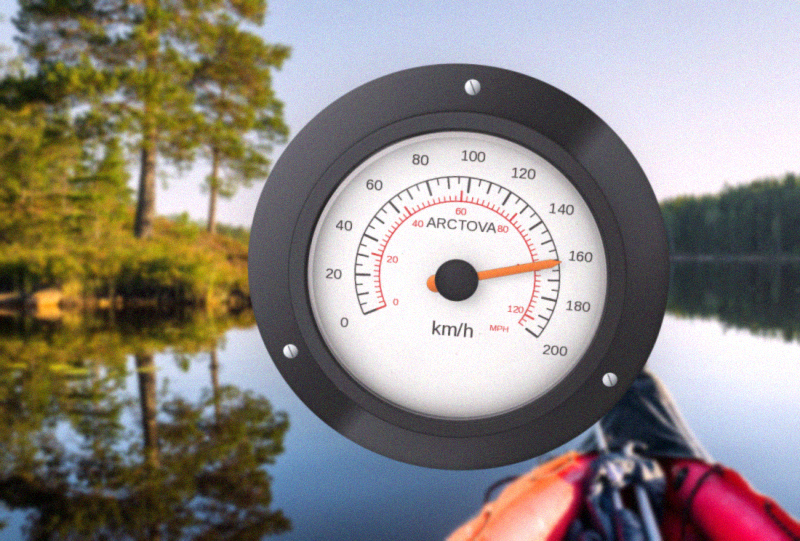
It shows **160** km/h
